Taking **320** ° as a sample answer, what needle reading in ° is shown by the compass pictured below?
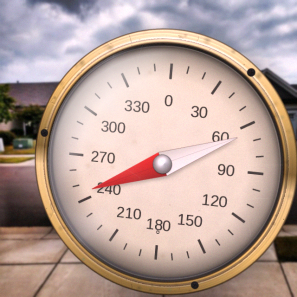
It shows **245** °
